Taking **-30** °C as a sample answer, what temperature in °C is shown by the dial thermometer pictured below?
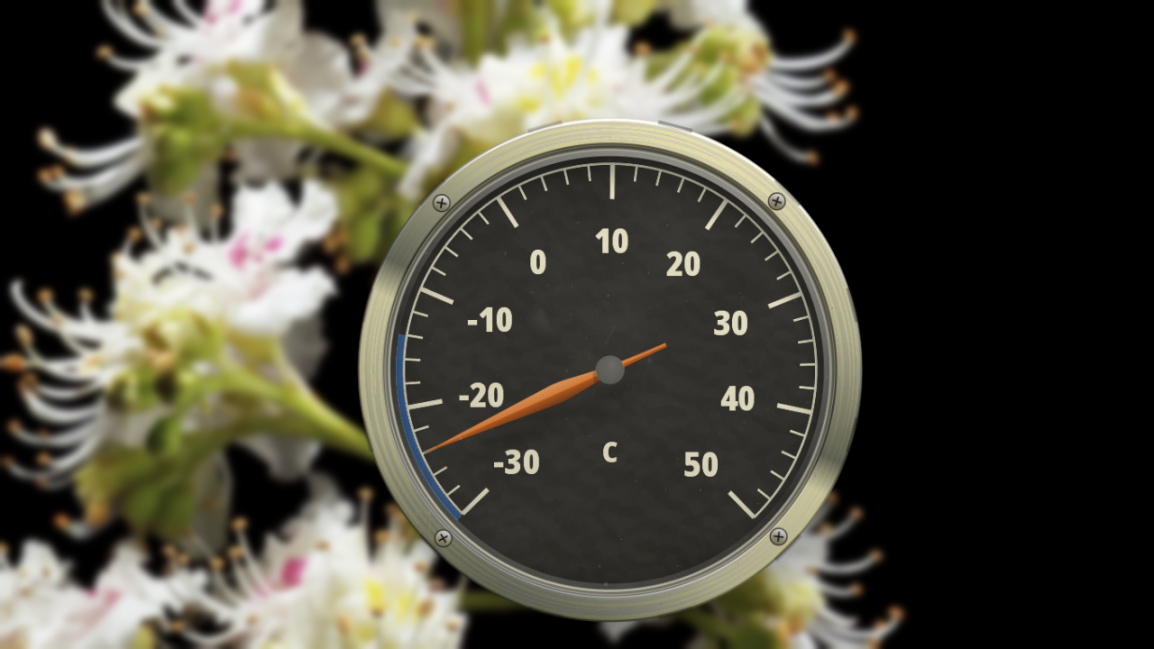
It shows **-24** °C
